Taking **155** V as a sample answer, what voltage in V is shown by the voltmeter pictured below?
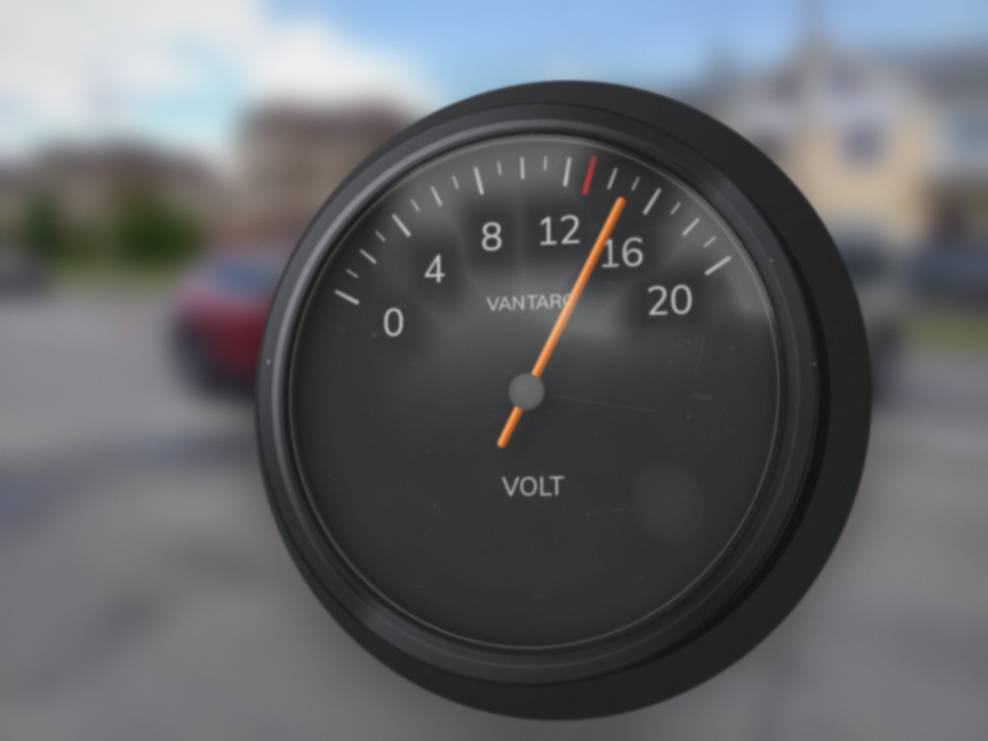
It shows **15** V
